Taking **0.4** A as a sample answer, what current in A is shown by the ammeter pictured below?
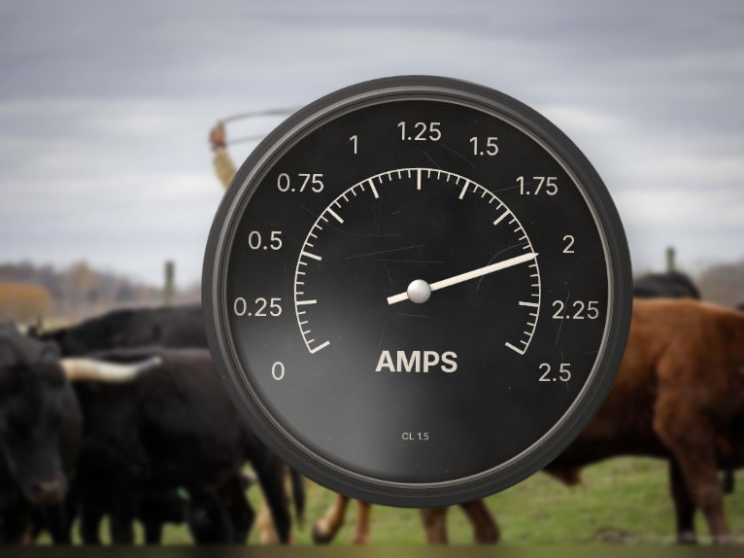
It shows **2** A
